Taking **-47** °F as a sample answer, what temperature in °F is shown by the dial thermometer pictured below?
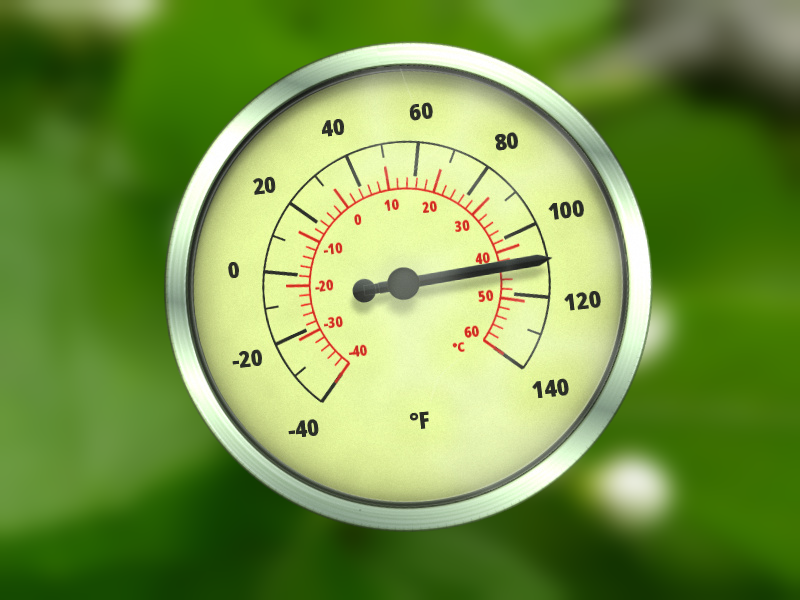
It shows **110** °F
